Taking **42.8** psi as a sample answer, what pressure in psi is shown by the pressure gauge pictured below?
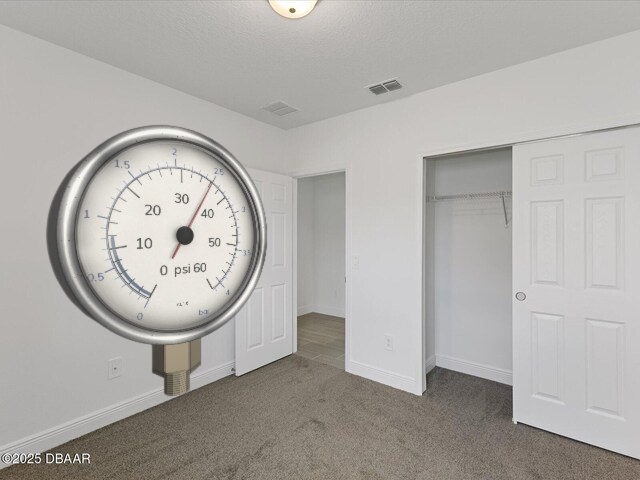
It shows **36** psi
